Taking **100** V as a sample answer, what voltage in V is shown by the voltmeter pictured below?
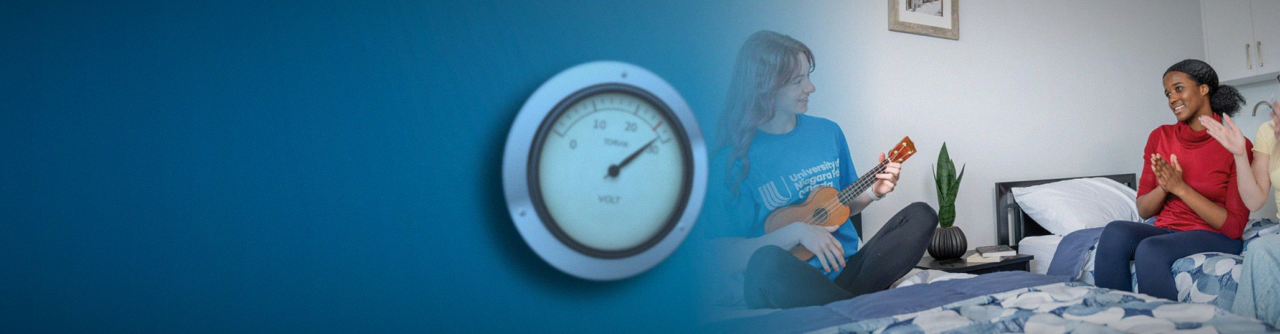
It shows **28** V
